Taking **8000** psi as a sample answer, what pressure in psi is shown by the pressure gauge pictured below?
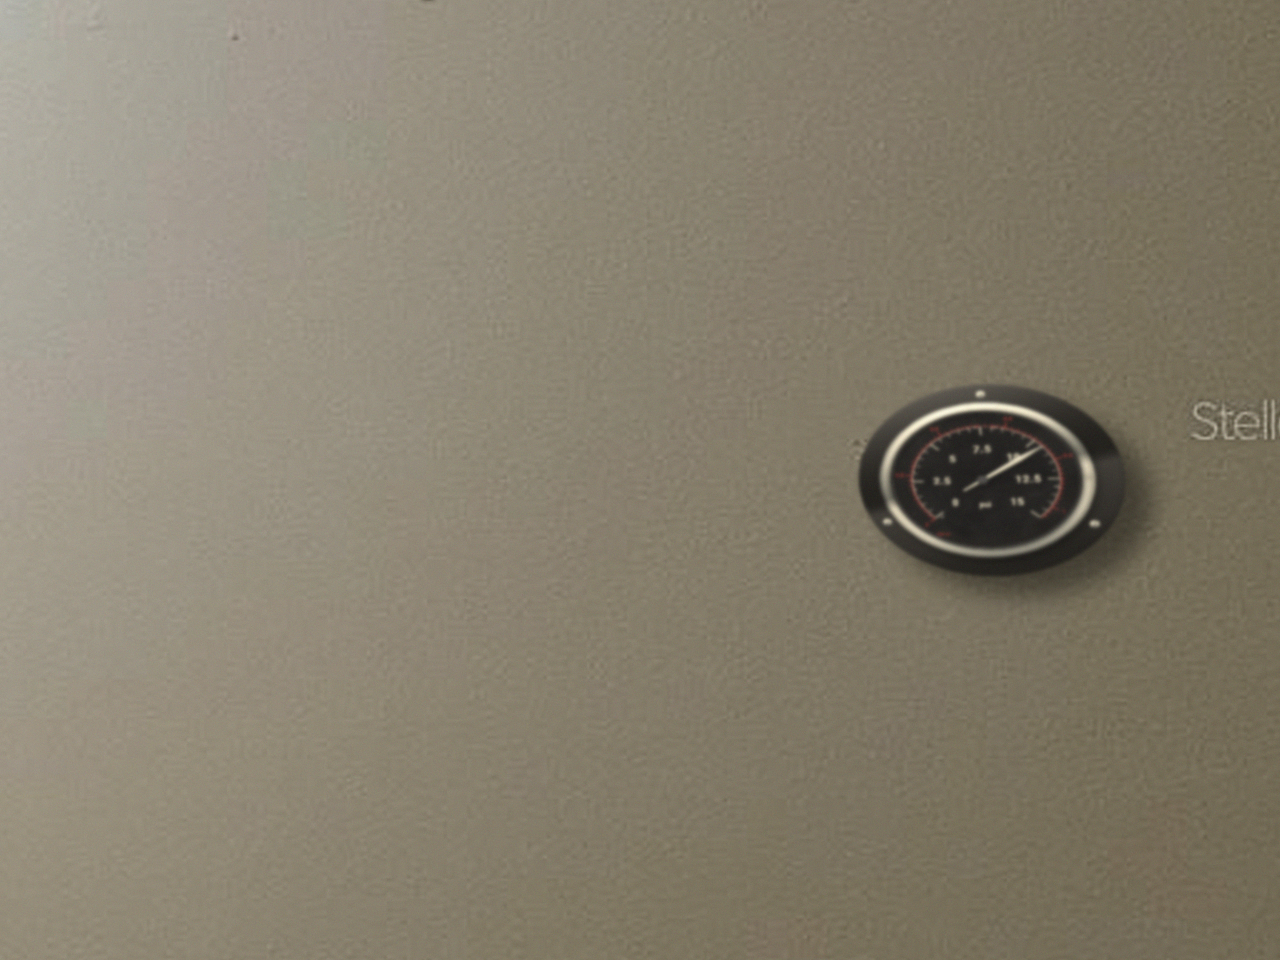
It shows **10.5** psi
